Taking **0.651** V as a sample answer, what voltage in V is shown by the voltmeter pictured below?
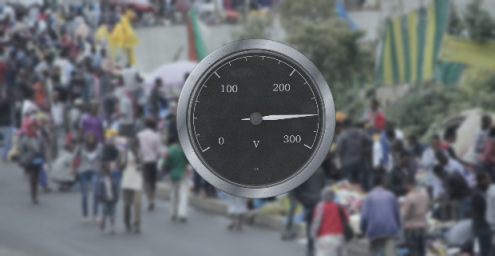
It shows **260** V
